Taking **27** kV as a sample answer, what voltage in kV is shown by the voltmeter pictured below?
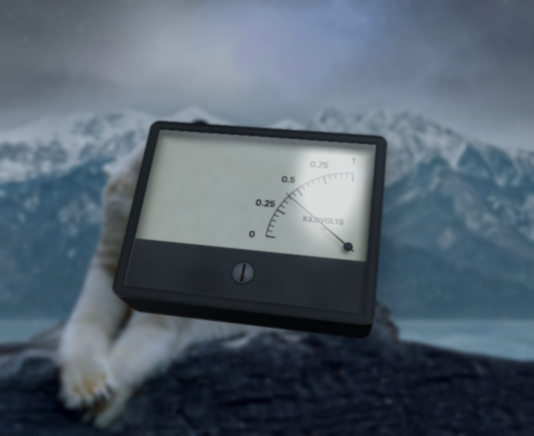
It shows **0.4** kV
